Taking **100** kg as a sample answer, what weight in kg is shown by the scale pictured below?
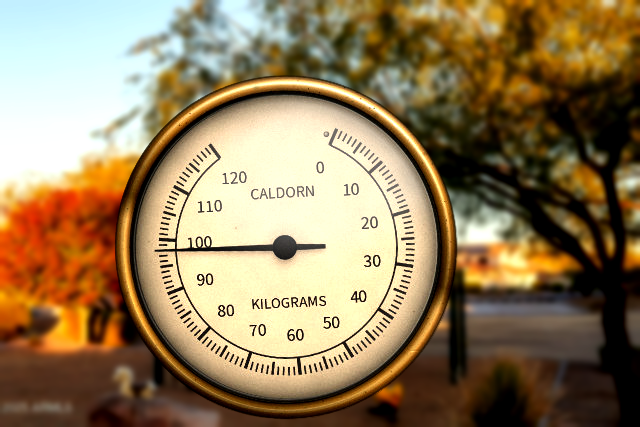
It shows **98** kg
